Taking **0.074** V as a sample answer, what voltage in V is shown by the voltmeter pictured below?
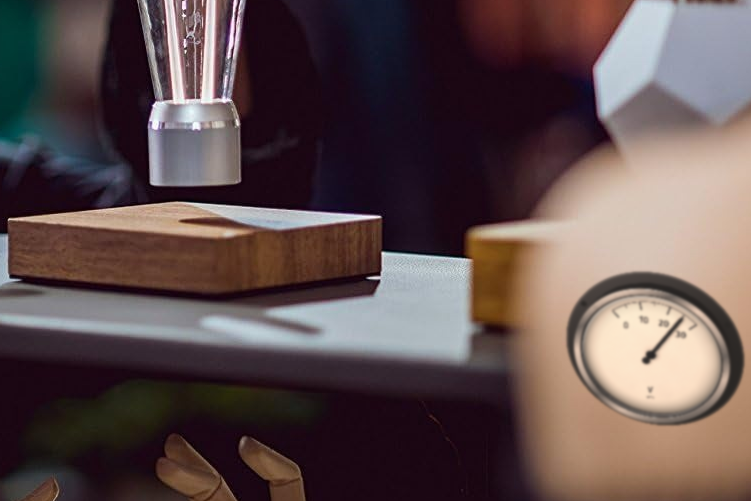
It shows **25** V
